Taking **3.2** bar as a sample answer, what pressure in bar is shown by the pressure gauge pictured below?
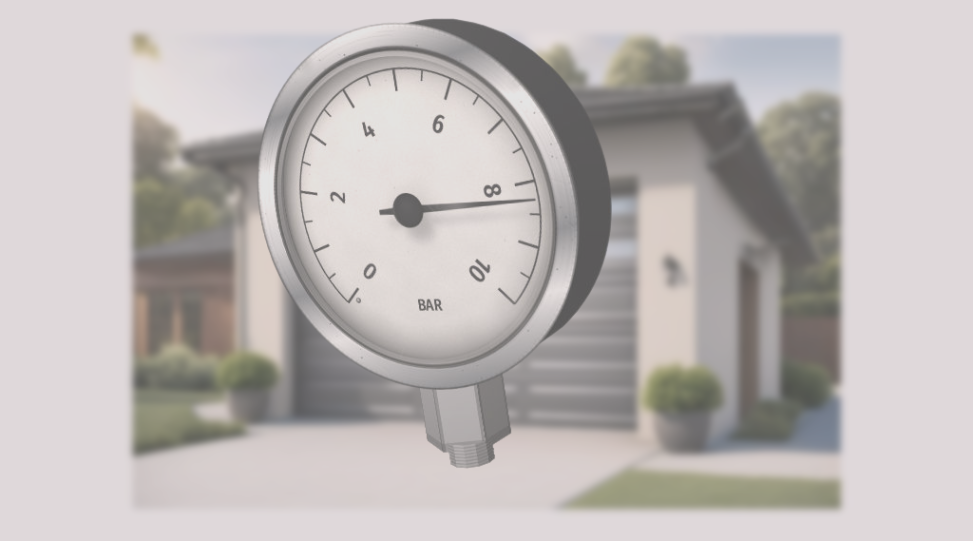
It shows **8.25** bar
